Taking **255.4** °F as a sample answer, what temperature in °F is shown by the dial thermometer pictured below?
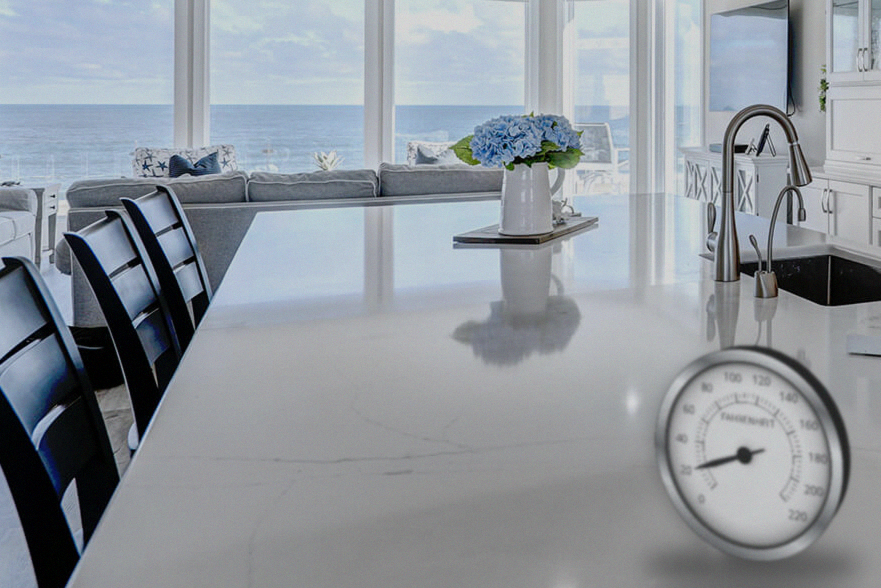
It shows **20** °F
